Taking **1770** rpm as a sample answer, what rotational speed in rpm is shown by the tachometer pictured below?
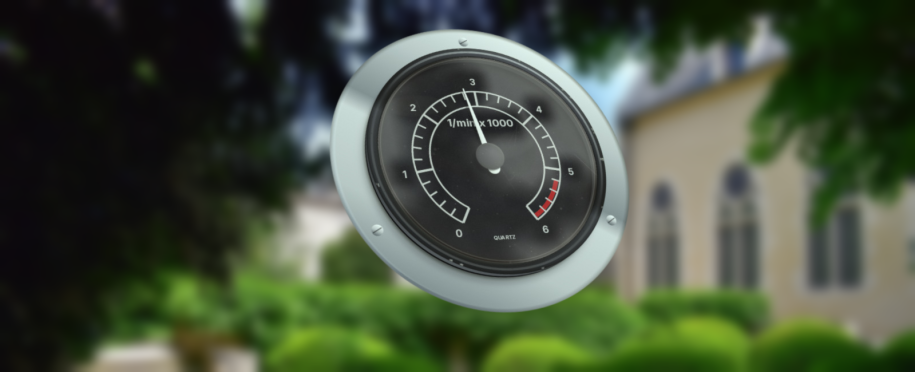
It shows **2800** rpm
